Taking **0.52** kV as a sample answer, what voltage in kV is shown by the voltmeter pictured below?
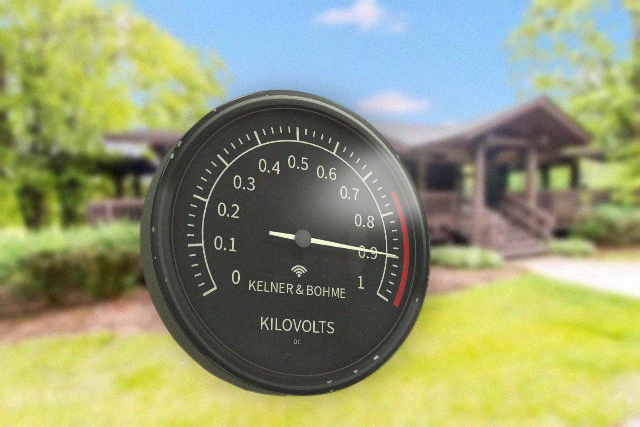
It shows **0.9** kV
